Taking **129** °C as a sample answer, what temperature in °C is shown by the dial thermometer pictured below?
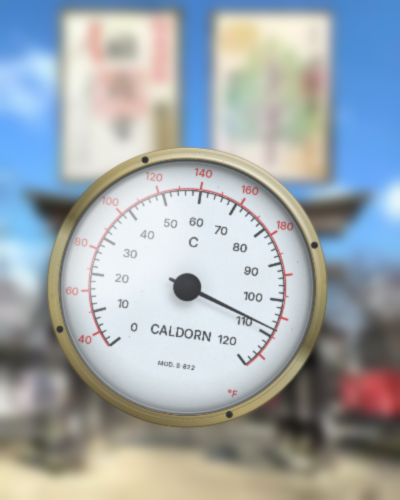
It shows **108** °C
